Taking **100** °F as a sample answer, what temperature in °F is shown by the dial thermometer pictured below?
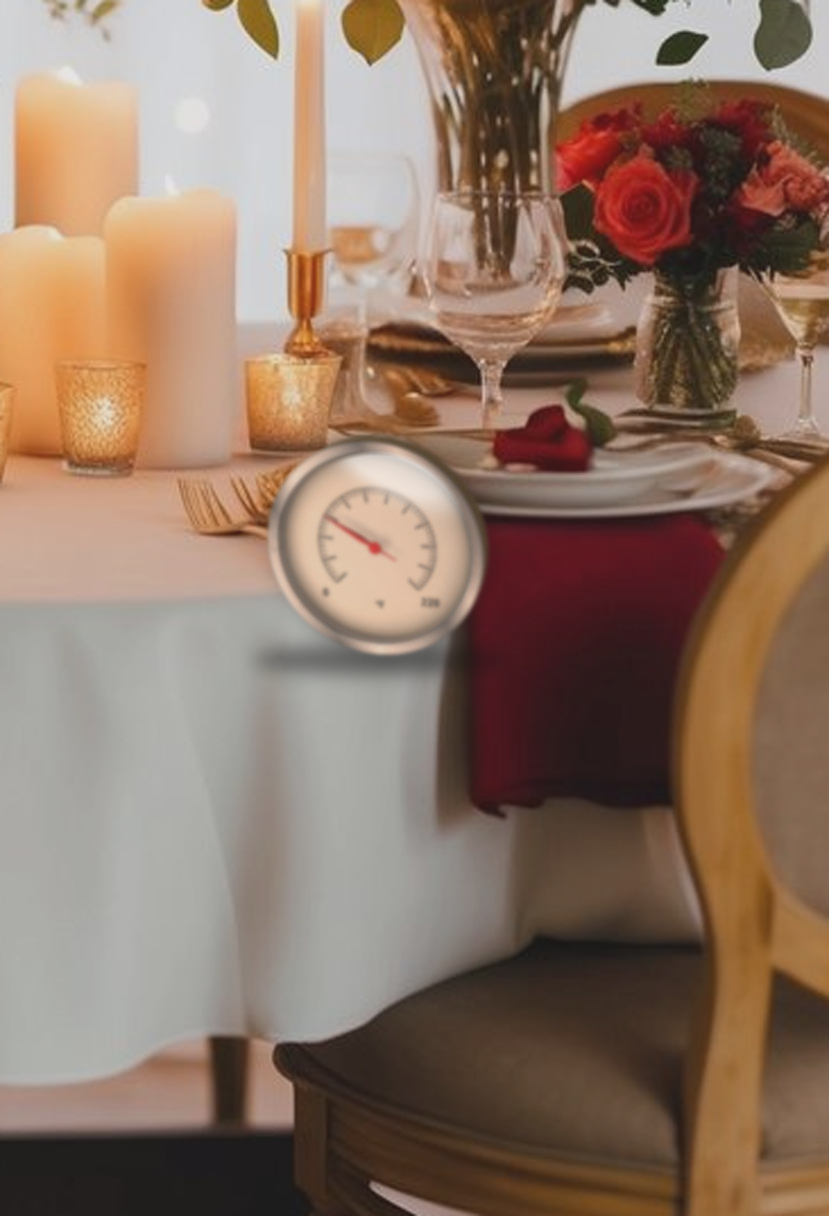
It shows **60** °F
